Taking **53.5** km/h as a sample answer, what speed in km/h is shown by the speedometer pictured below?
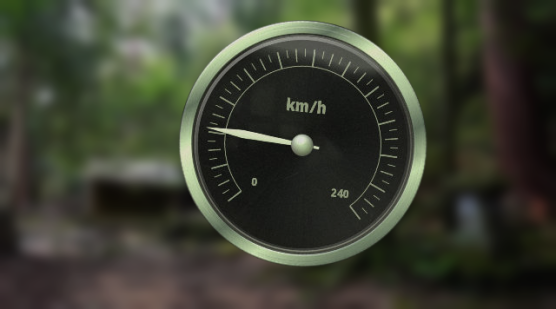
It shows **42.5** km/h
